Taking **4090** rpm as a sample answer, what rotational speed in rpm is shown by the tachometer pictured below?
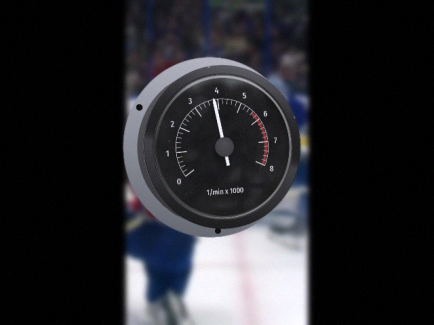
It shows **3800** rpm
